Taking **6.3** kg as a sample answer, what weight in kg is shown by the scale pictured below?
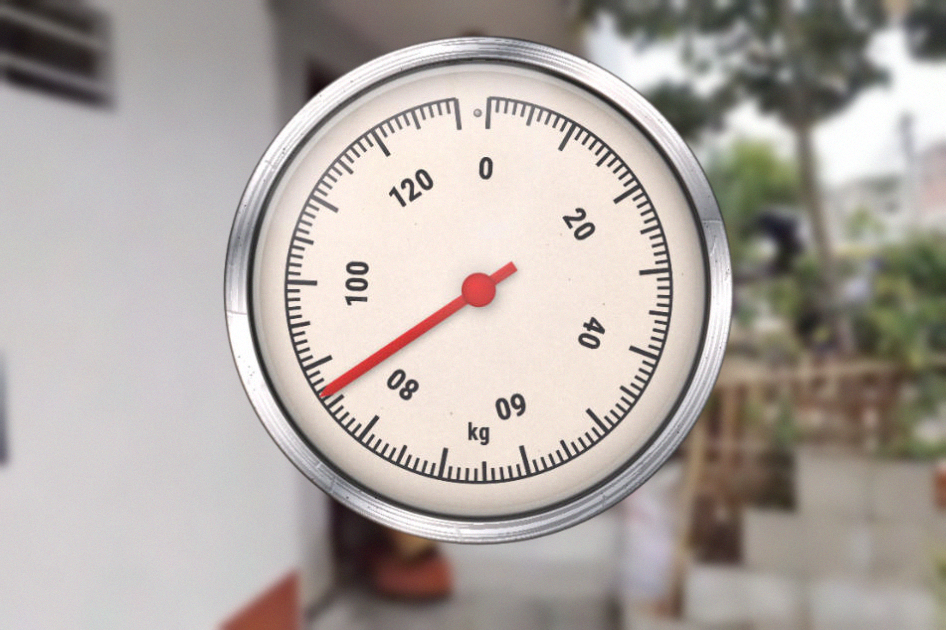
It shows **86.5** kg
